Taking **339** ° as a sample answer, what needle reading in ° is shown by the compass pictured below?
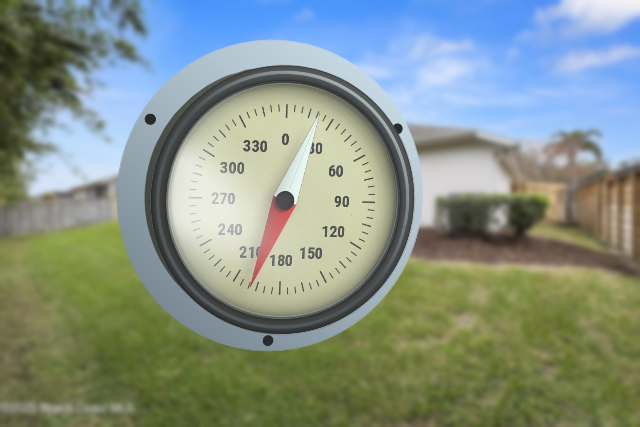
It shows **200** °
